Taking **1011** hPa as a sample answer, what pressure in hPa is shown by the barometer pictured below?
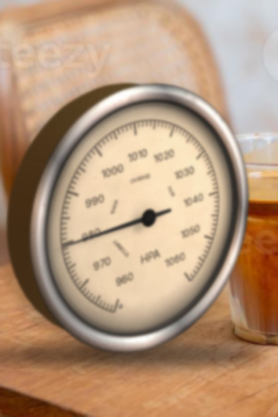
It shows **980** hPa
